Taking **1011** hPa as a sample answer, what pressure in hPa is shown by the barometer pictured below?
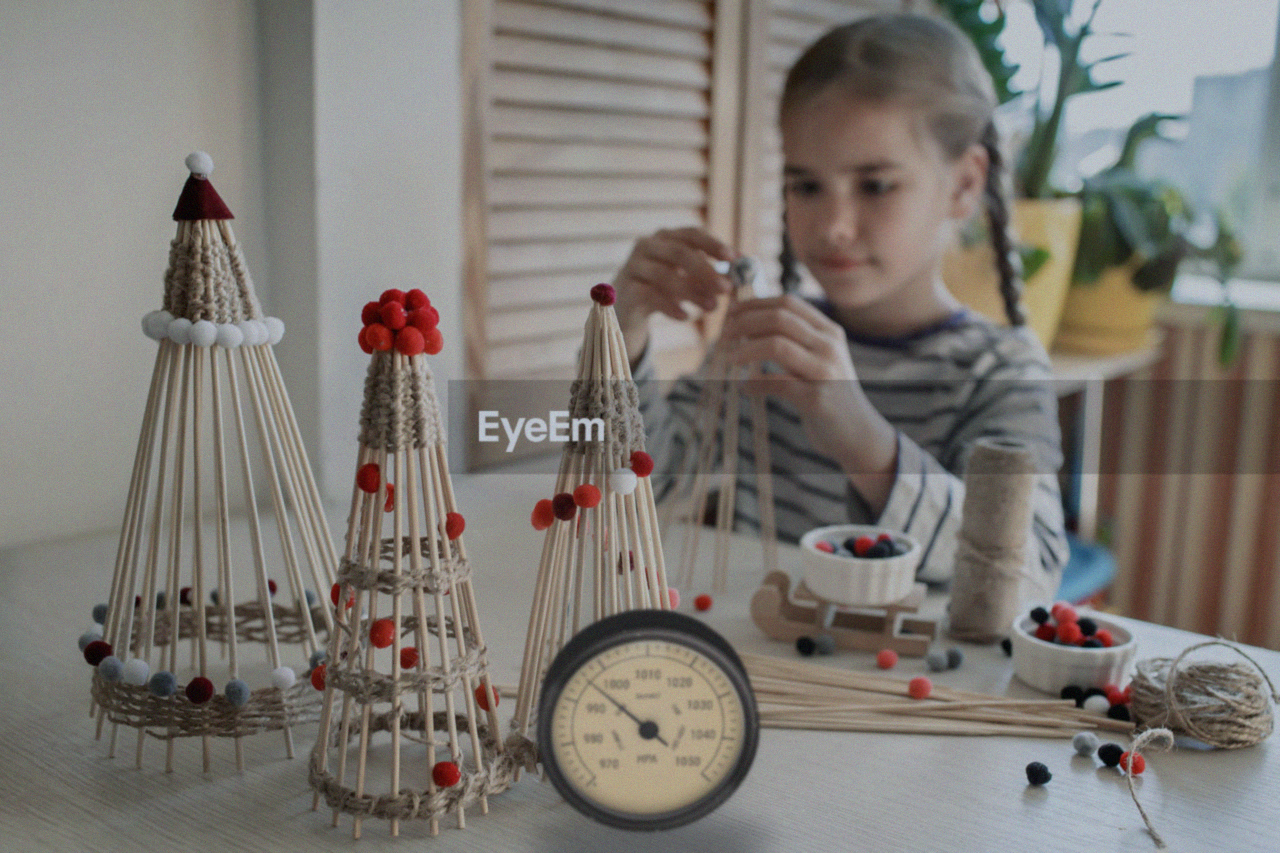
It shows **996** hPa
